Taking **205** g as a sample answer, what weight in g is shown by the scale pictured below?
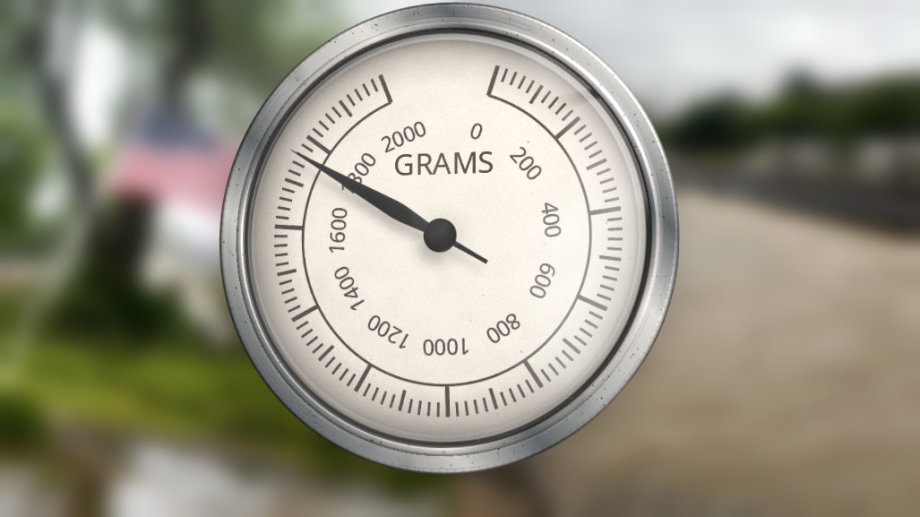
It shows **1760** g
